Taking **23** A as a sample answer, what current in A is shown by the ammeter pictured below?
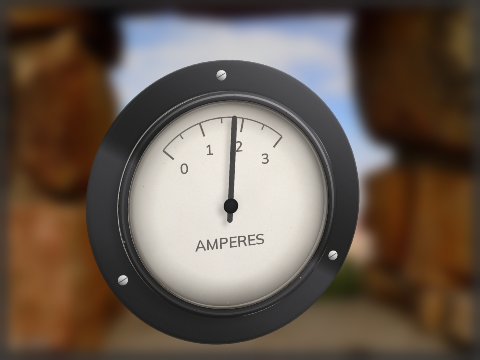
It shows **1.75** A
